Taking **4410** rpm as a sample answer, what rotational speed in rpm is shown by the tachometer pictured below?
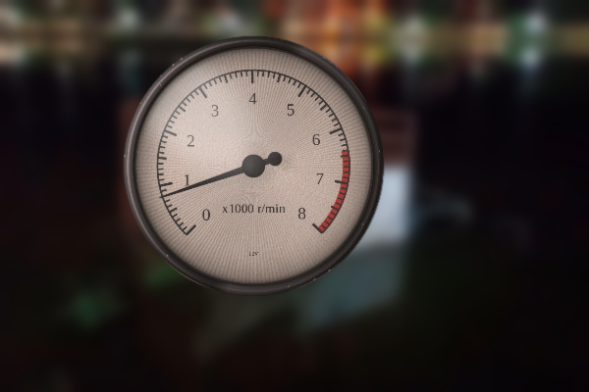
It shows **800** rpm
